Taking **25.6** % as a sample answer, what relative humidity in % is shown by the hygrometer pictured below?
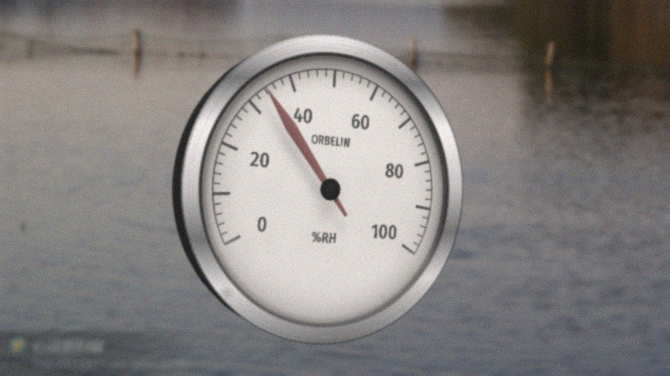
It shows **34** %
